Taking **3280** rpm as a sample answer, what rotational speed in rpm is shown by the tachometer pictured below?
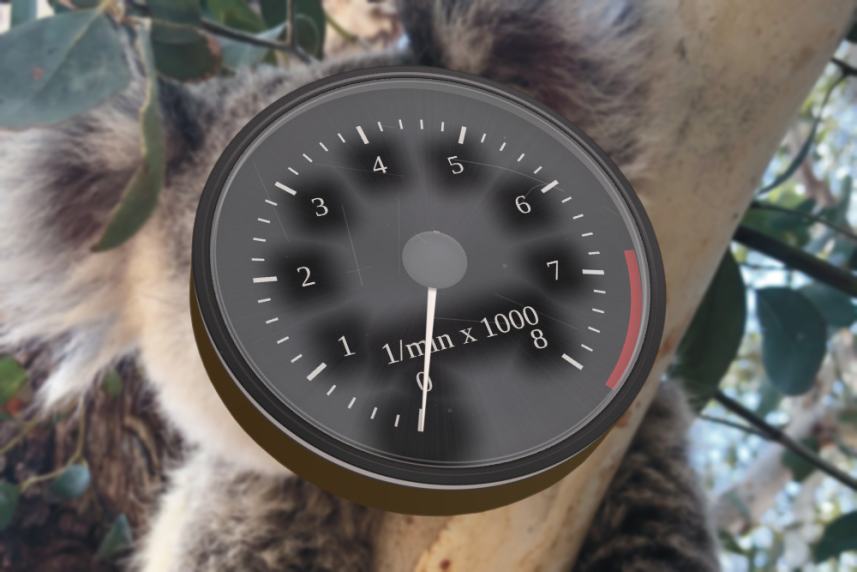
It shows **0** rpm
